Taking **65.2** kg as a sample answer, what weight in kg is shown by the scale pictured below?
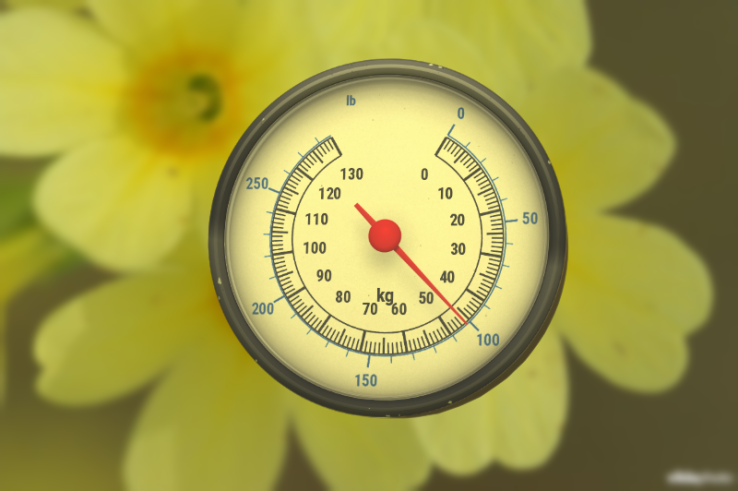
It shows **46** kg
